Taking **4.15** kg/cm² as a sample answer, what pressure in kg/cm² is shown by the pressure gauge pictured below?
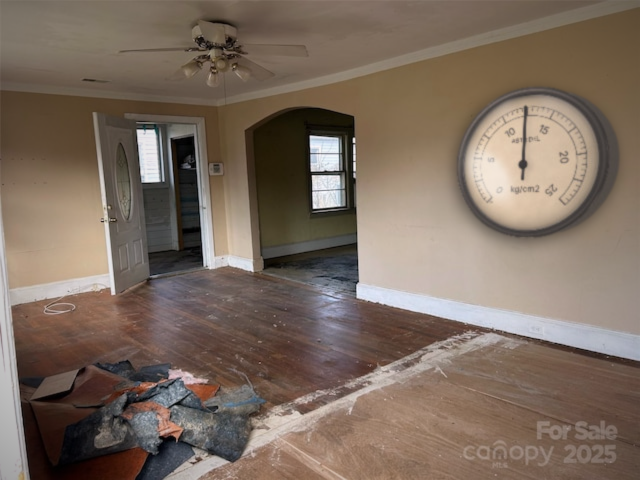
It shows **12.5** kg/cm²
